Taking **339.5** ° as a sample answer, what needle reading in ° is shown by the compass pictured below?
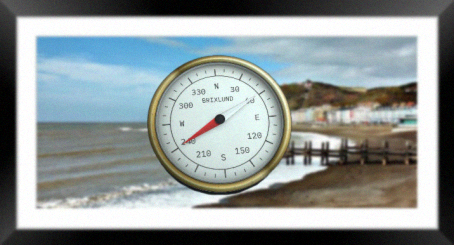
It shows **240** °
